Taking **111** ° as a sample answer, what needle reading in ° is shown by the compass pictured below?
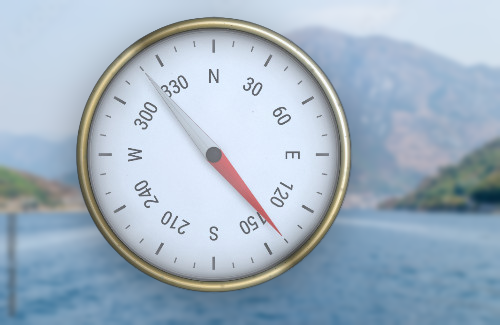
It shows **140** °
